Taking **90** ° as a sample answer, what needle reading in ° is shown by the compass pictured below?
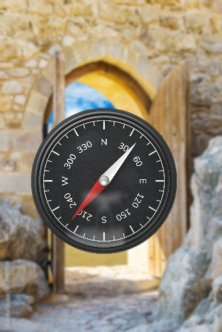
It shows **220** °
